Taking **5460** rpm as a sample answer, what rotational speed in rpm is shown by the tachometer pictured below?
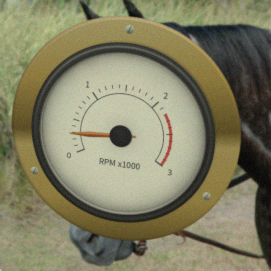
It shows **300** rpm
